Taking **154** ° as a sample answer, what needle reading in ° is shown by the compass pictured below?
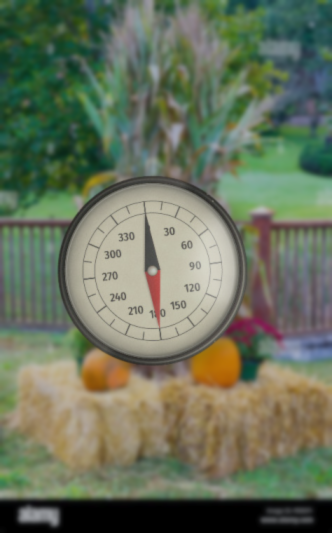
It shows **180** °
